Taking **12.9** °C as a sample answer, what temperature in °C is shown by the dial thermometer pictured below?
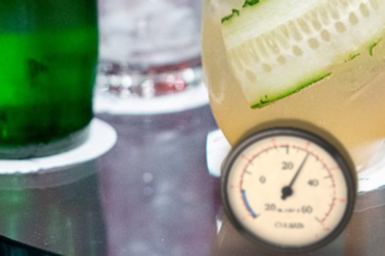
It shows **28** °C
